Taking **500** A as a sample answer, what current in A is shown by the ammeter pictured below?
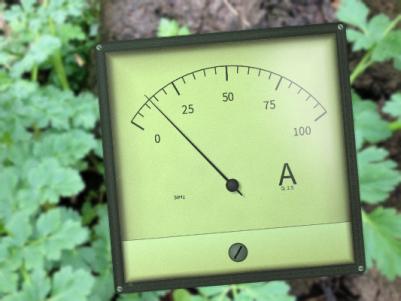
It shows **12.5** A
